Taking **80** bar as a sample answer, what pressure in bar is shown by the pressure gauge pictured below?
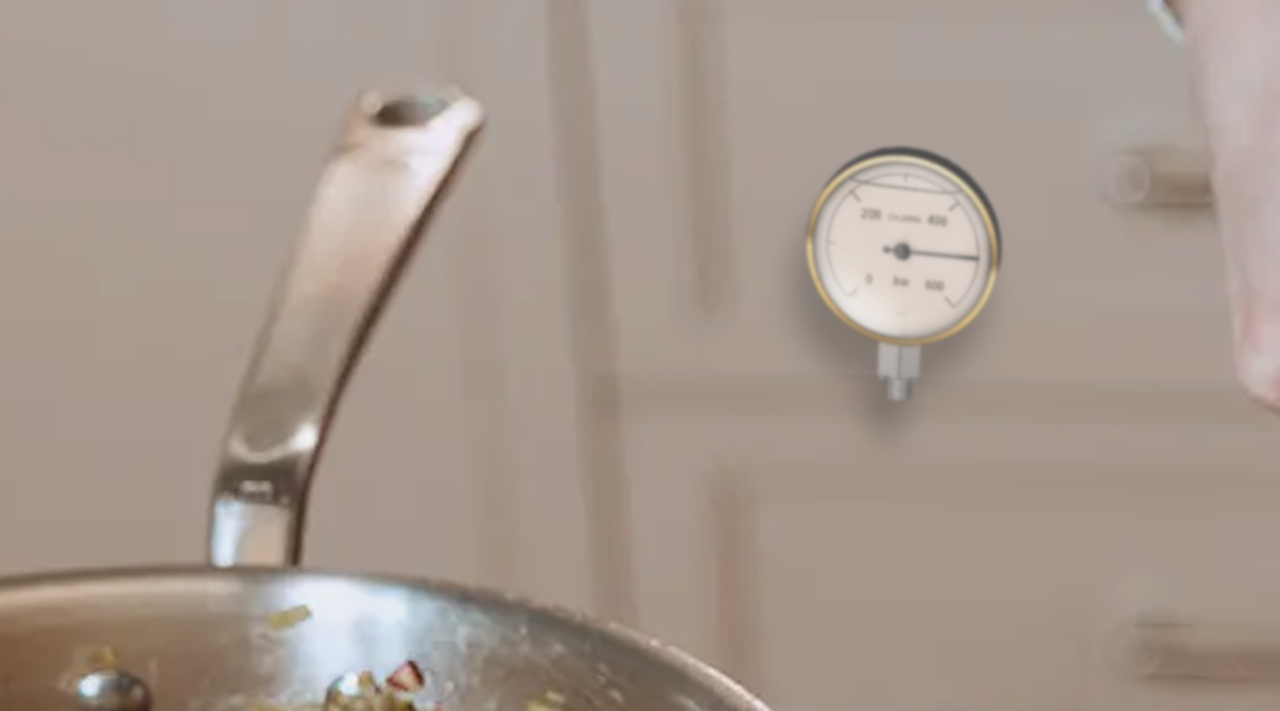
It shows **500** bar
